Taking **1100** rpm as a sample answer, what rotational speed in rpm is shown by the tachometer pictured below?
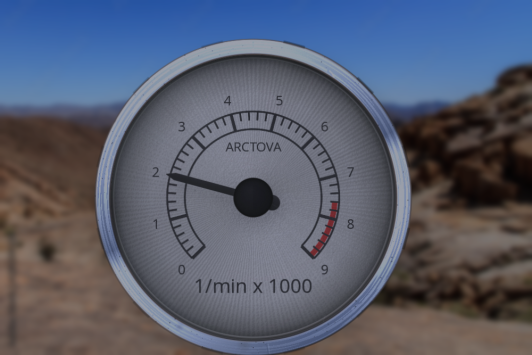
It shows **2000** rpm
